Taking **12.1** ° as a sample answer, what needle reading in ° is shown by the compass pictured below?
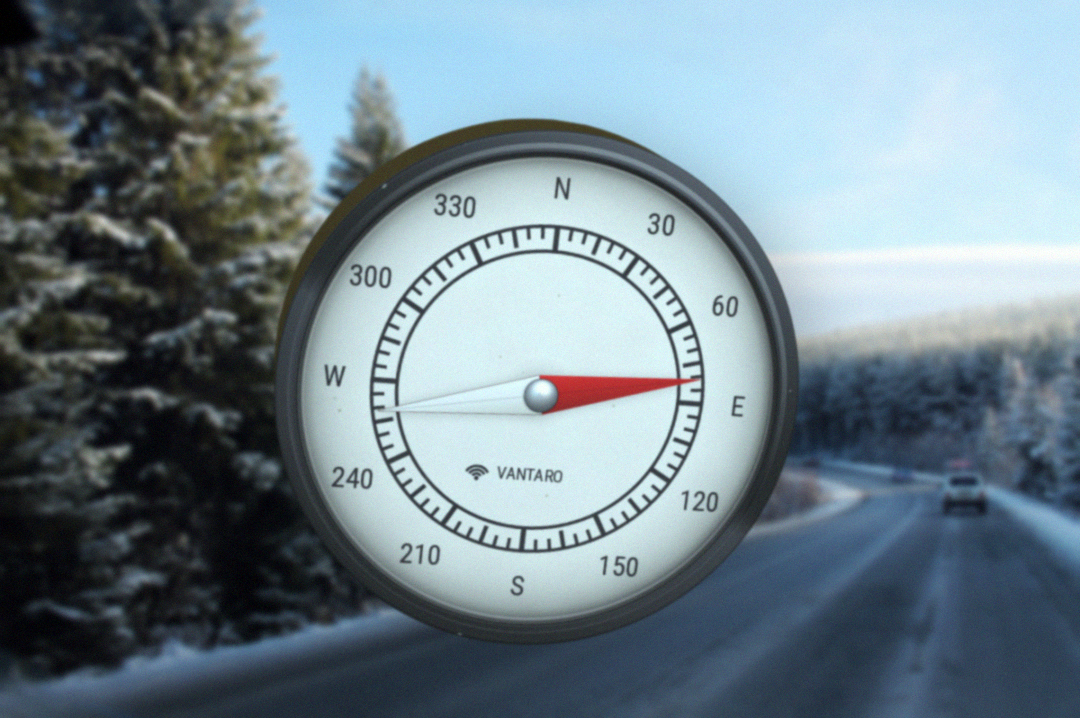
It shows **80** °
